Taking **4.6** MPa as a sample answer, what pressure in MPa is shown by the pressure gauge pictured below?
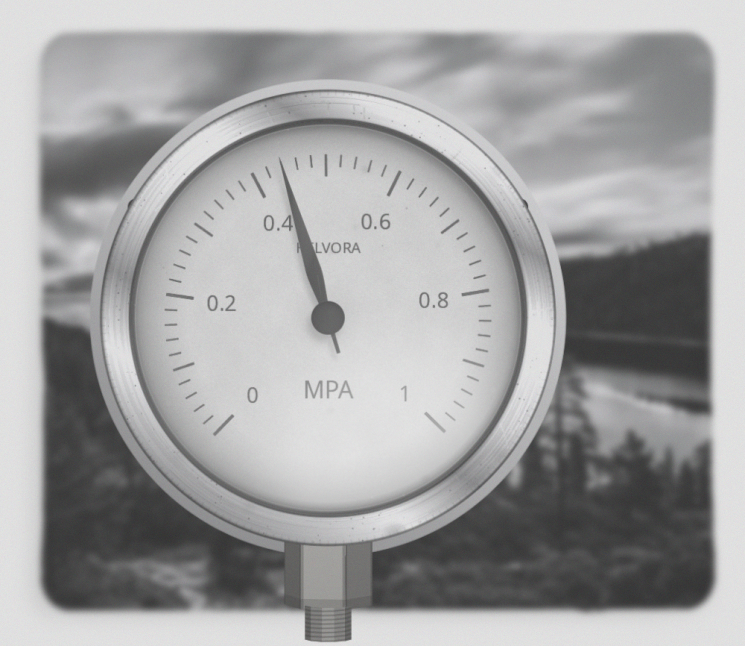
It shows **0.44** MPa
